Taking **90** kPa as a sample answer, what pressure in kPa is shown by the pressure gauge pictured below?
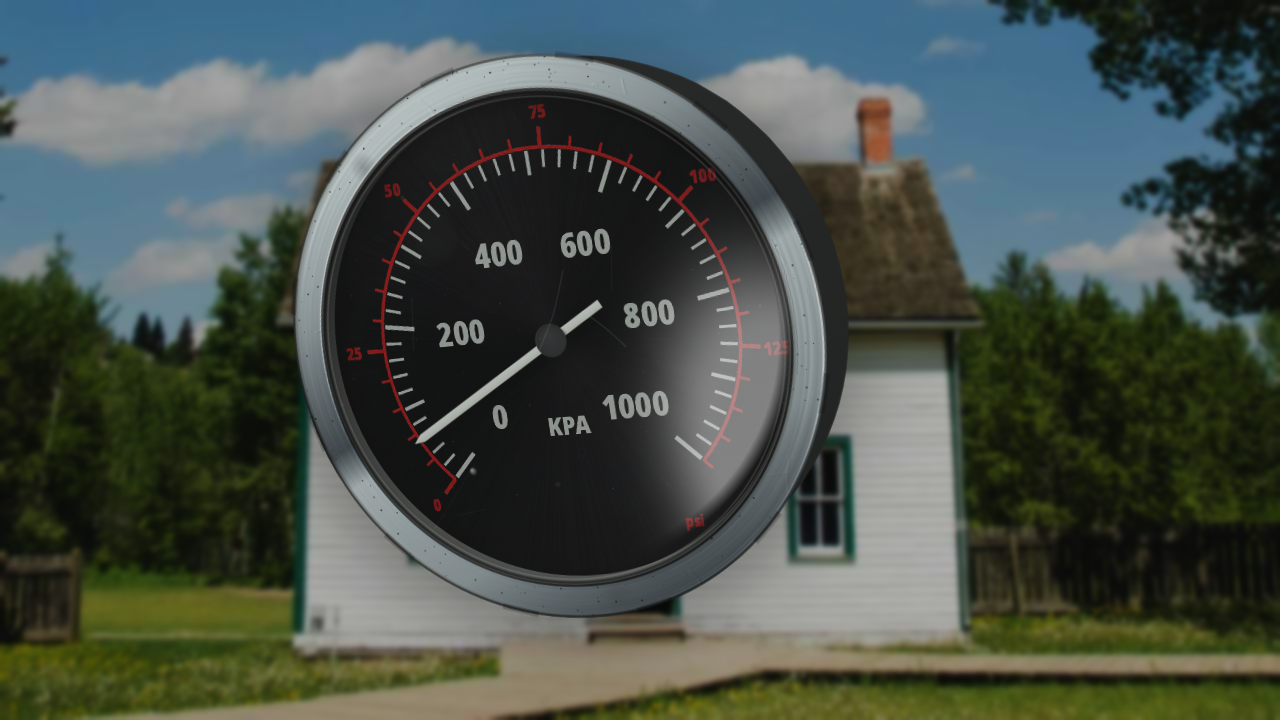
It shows **60** kPa
